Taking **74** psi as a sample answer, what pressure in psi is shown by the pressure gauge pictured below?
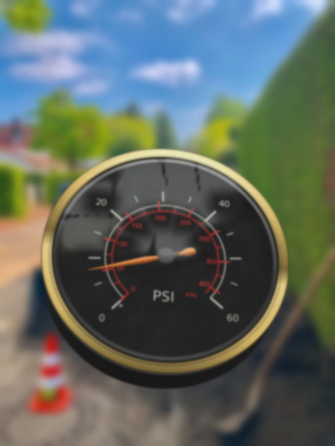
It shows **7.5** psi
